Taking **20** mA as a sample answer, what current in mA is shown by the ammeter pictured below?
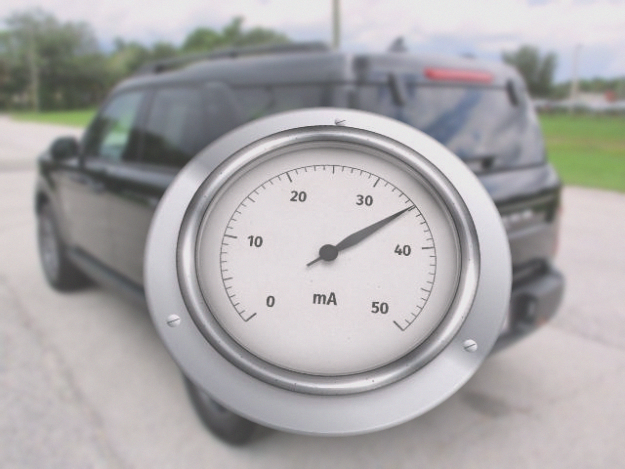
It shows **35** mA
